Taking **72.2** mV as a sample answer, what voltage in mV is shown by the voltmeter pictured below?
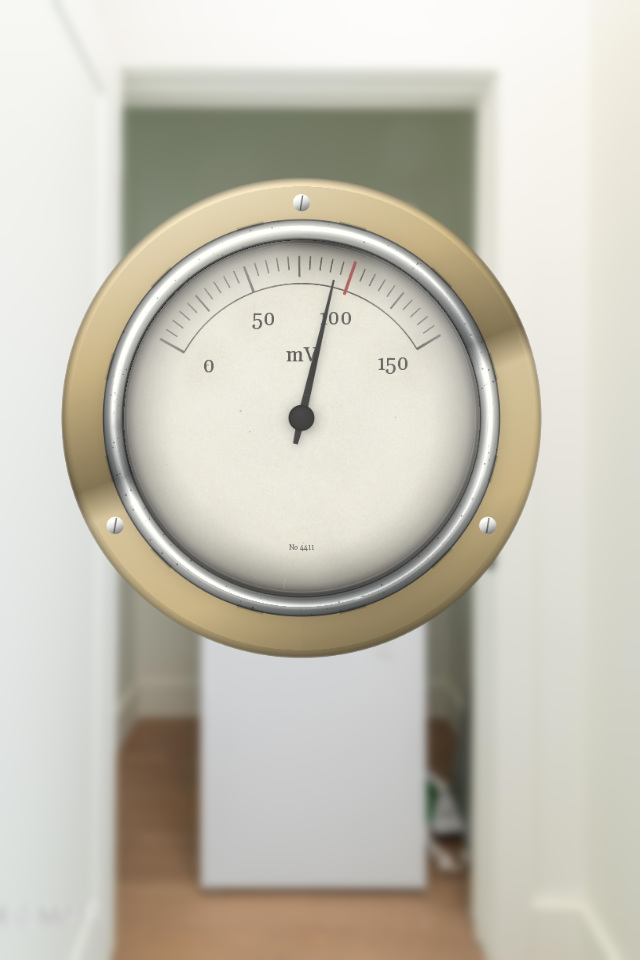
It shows **92.5** mV
